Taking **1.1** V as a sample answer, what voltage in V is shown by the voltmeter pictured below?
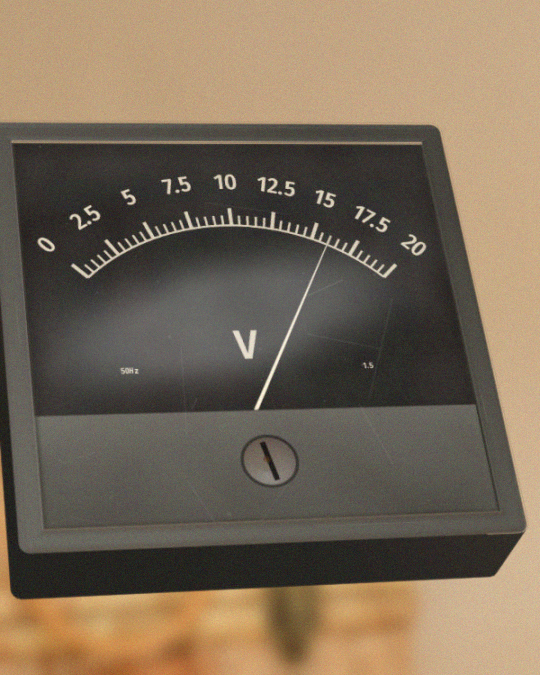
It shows **16** V
